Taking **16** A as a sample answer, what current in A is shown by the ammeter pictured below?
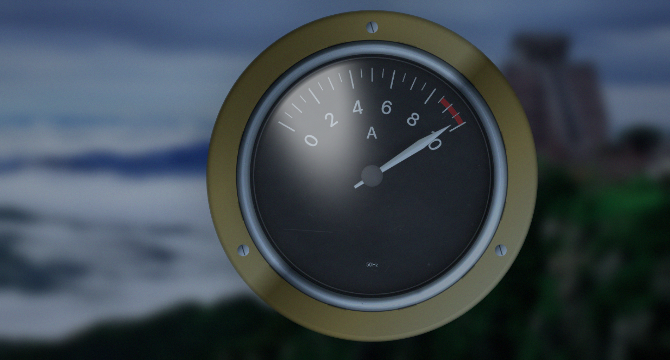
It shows **9.75** A
